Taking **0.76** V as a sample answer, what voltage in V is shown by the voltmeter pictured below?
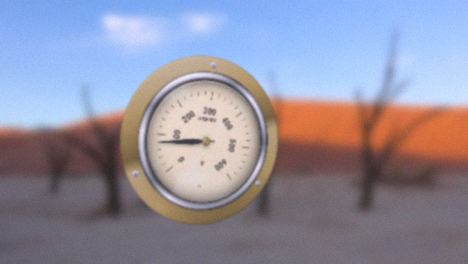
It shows **80** V
